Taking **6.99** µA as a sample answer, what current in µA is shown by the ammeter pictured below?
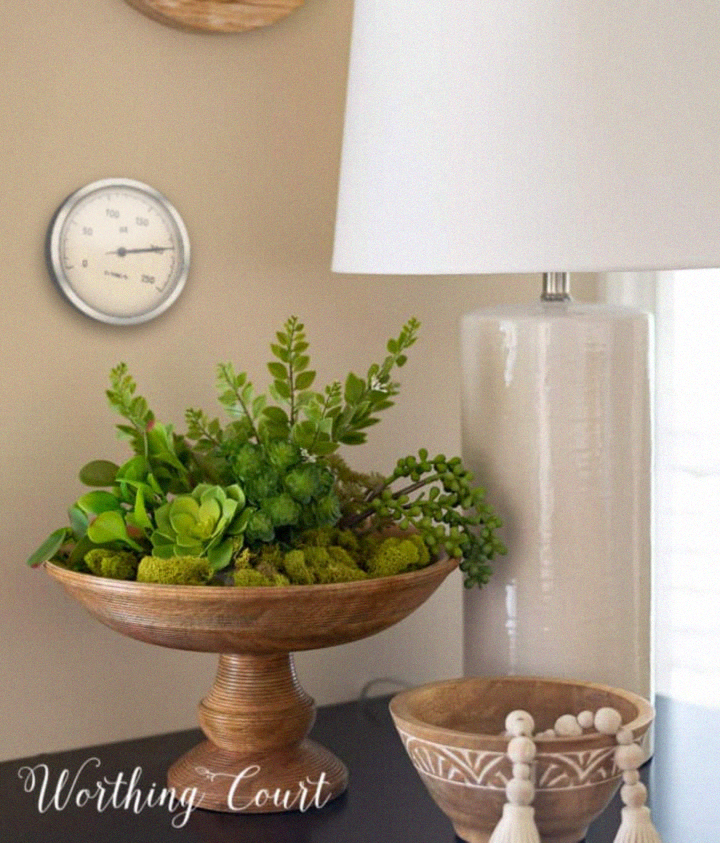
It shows **200** µA
